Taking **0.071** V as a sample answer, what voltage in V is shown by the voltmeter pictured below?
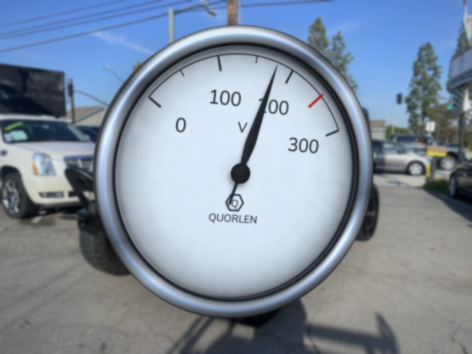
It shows **175** V
